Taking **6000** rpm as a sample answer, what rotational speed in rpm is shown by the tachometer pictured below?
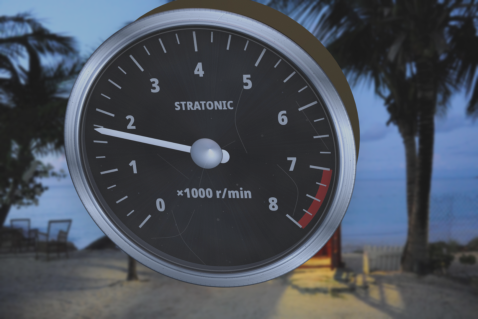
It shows **1750** rpm
